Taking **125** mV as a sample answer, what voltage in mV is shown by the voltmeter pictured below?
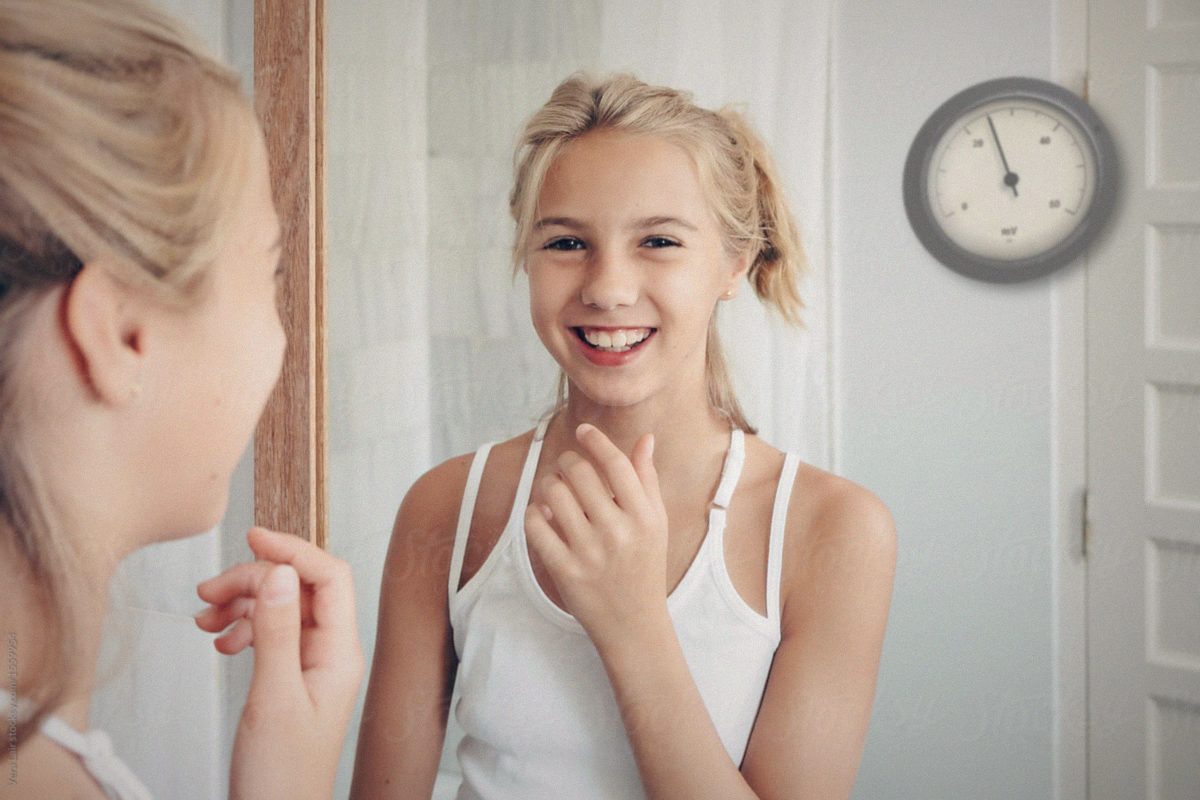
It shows **25** mV
